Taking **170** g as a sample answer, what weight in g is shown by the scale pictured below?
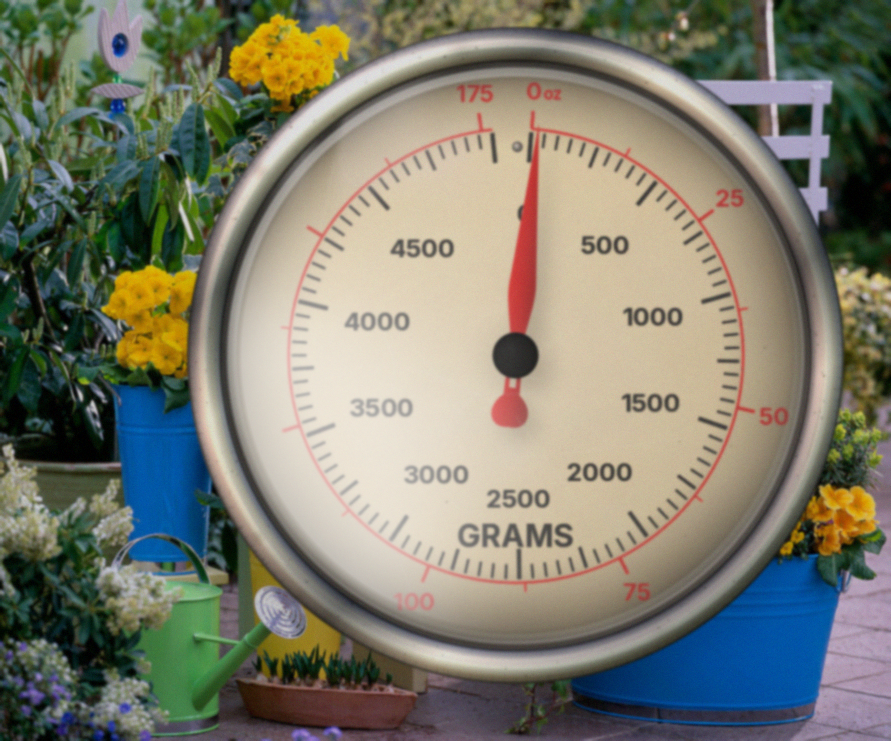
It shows **25** g
